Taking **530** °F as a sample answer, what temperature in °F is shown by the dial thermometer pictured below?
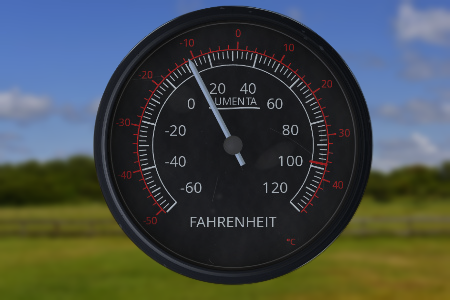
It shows **12** °F
